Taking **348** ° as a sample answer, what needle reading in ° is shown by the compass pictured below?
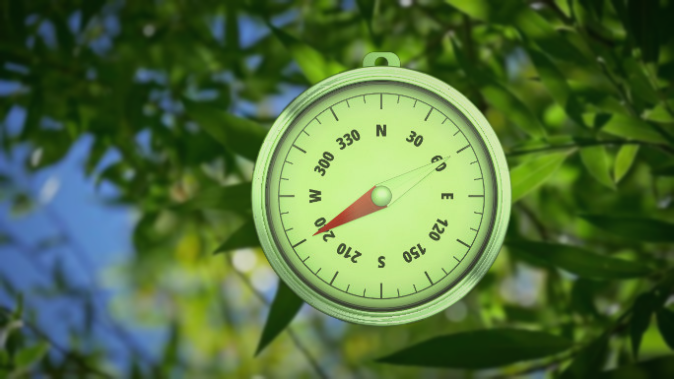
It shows **240** °
